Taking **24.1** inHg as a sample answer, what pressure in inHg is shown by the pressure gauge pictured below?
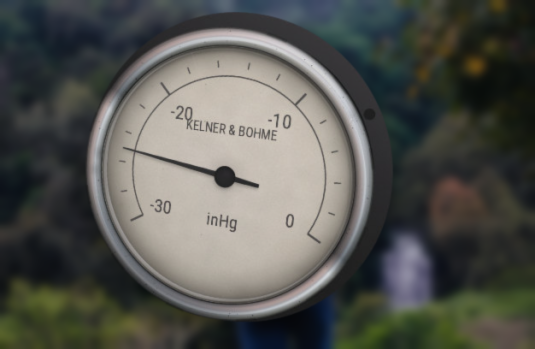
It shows **-25** inHg
